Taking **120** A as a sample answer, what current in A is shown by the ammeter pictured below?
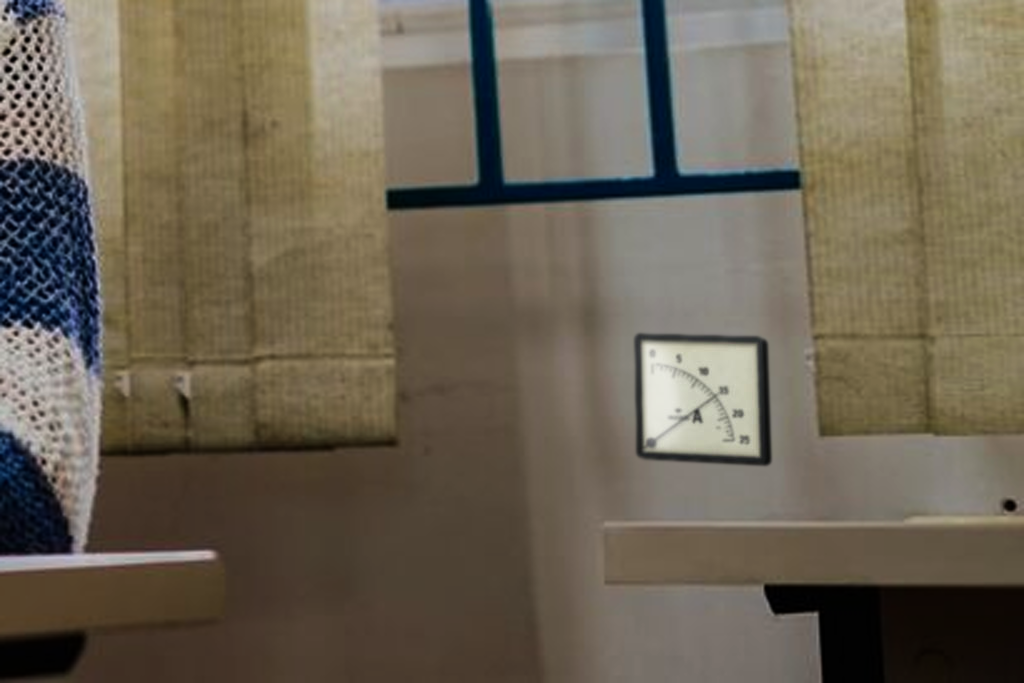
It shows **15** A
